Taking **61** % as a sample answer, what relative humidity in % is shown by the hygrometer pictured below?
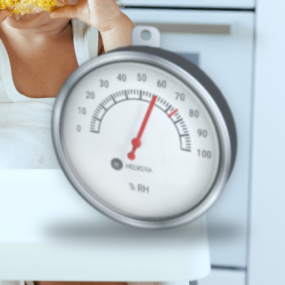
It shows **60** %
